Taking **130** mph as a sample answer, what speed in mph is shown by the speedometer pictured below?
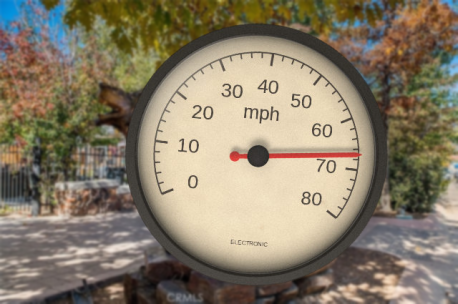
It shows **67** mph
